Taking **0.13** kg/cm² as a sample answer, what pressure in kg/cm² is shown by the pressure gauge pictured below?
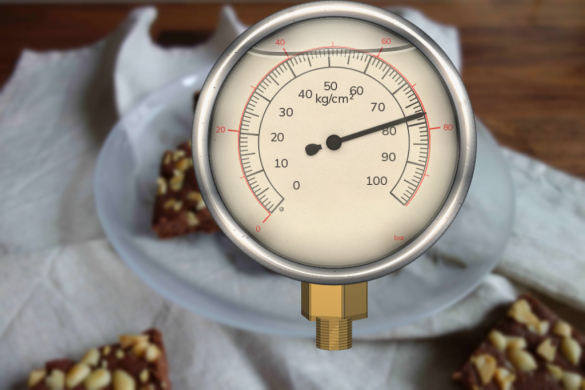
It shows **78** kg/cm²
